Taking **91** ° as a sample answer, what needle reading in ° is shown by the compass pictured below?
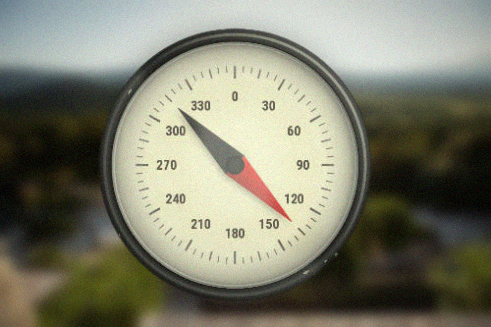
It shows **135** °
